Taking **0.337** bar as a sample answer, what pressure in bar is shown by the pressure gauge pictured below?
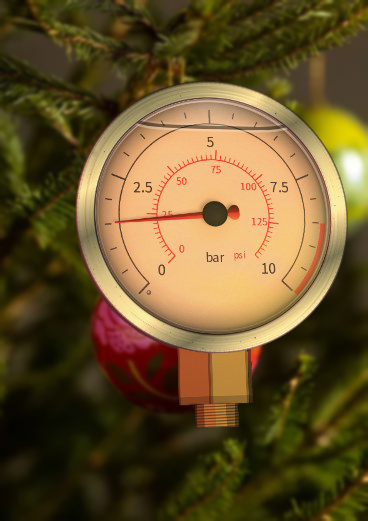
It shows **1.5** bar
